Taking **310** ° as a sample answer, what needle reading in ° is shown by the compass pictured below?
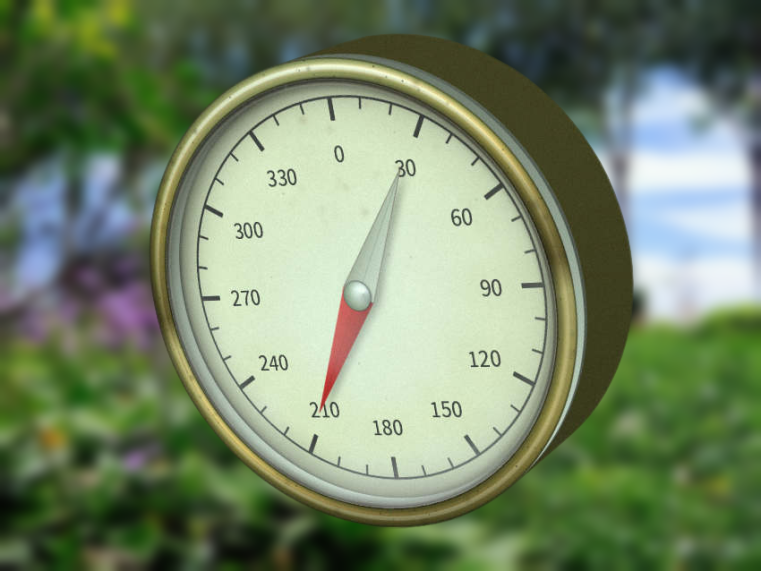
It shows **210** °
